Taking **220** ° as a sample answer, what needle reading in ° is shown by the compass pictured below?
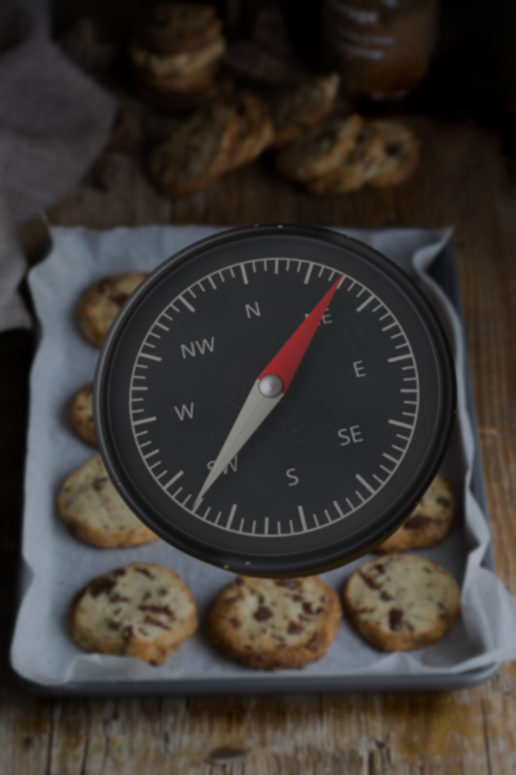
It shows **45** °
